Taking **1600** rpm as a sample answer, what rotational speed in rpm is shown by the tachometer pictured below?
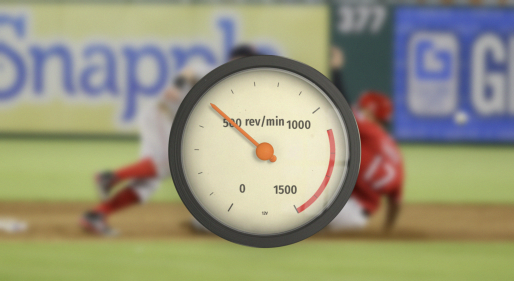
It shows **500** rpm
